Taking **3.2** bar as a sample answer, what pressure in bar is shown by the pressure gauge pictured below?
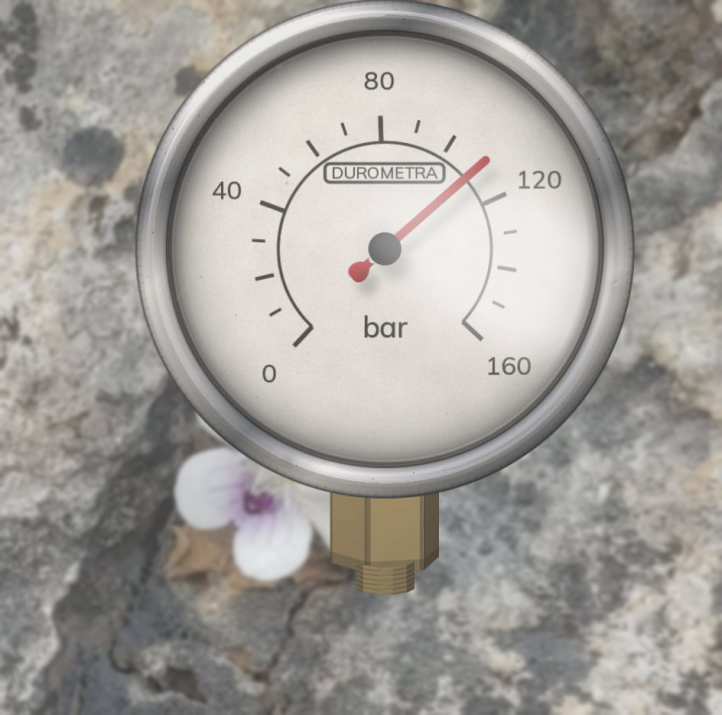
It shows **110** bar
